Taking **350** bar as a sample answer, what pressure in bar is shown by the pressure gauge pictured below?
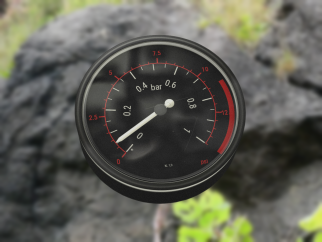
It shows **0.05** bar
